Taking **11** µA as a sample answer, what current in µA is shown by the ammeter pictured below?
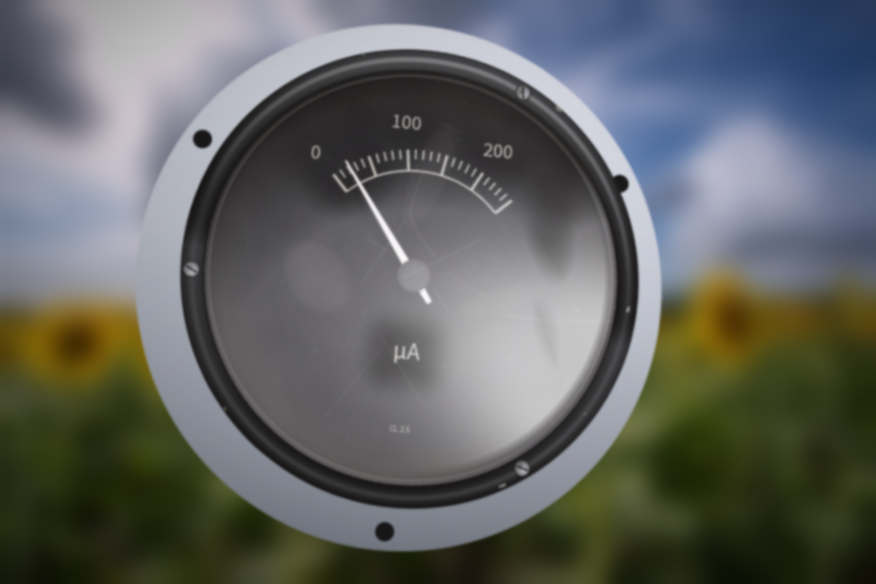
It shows **20** µA
